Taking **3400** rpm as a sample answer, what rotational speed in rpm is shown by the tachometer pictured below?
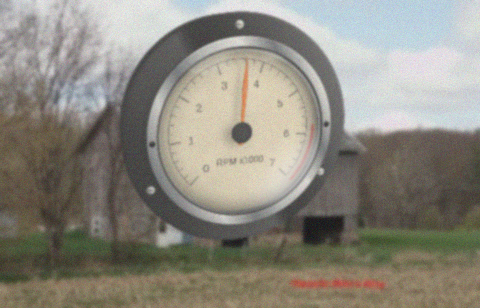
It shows **3600** rpm
